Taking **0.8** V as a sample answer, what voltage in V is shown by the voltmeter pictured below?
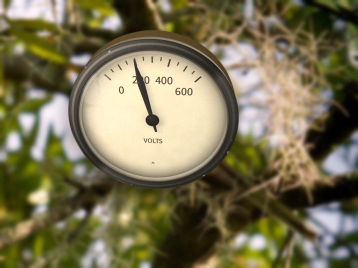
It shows **200** V
